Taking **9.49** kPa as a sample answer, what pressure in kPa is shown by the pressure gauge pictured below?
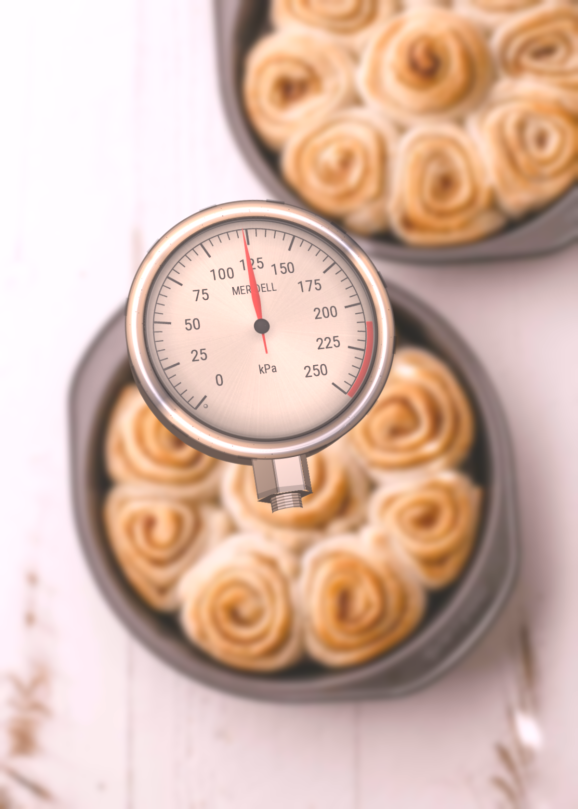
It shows **122.5** kPa
